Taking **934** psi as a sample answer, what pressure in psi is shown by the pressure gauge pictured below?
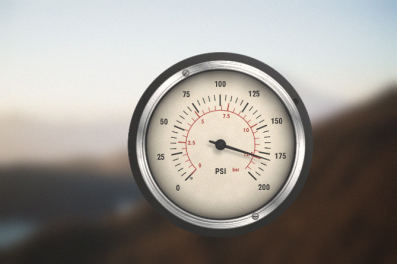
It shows **180** psi
